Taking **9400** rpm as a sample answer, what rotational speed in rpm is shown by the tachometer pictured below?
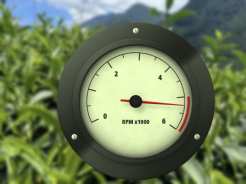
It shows **5250** rpm
